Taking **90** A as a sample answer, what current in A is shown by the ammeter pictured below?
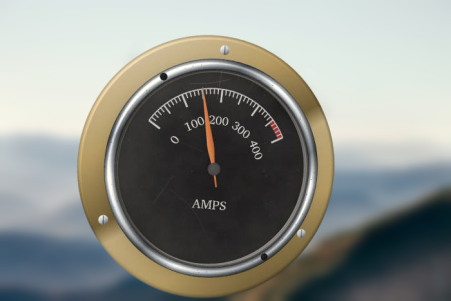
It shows **150** A
